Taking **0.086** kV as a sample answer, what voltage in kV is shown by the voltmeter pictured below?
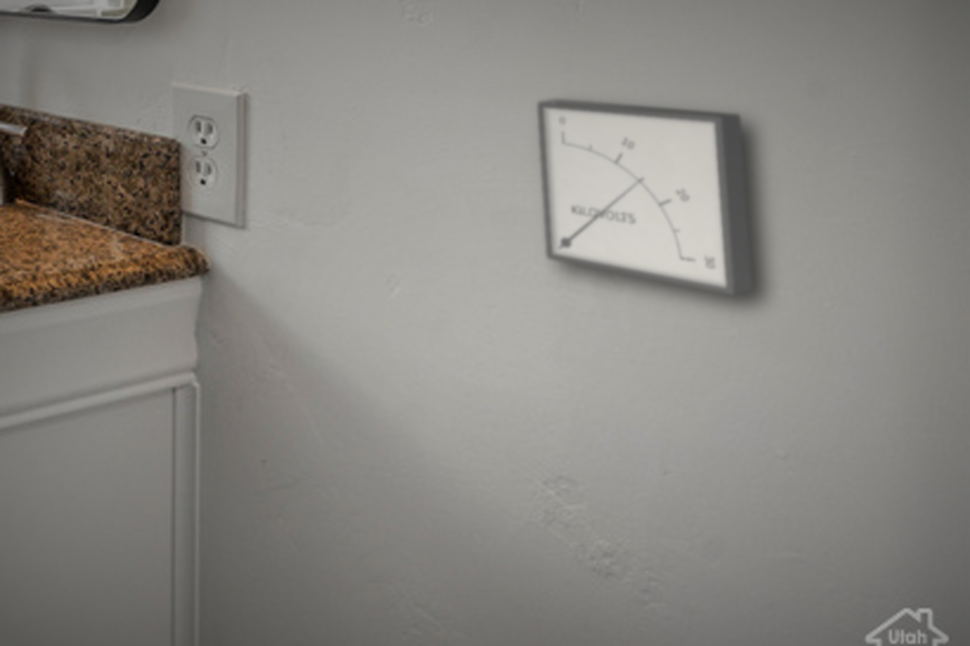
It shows **15** kV
